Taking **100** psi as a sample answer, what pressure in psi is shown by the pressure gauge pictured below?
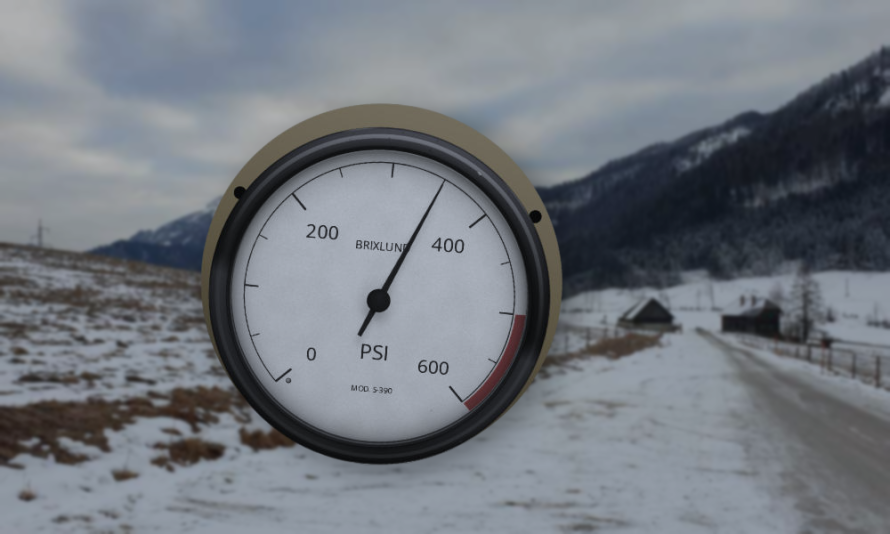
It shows **350** psi
